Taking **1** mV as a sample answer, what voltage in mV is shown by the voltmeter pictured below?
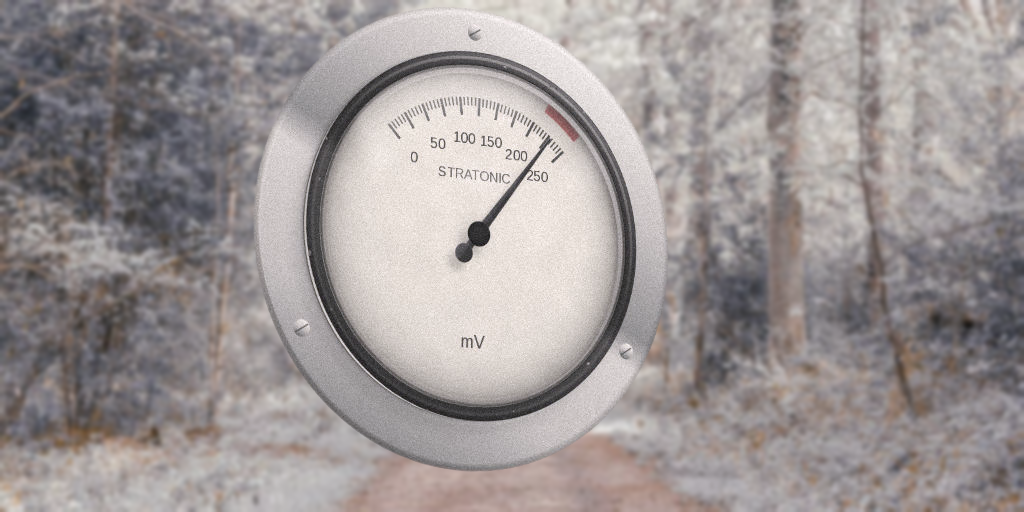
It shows **225** mV
